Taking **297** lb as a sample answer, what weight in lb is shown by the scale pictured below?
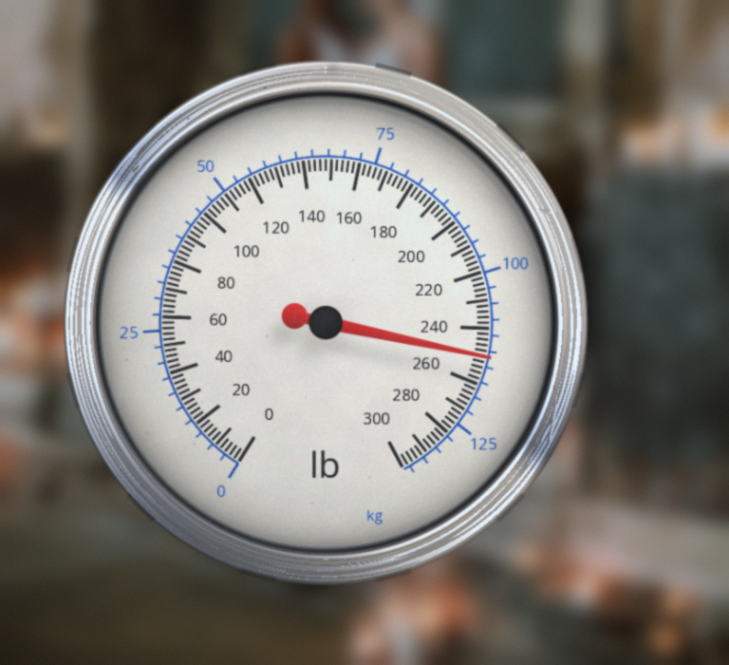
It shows **250** lb
